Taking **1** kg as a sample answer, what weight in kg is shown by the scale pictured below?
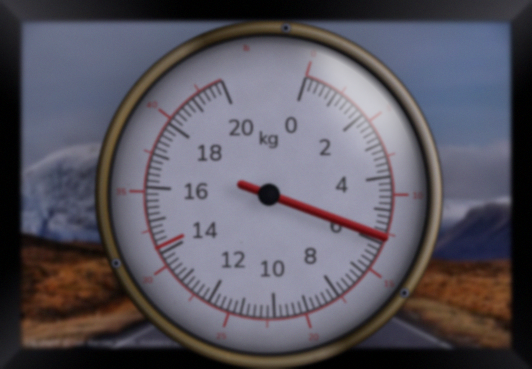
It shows **5.8** kg
